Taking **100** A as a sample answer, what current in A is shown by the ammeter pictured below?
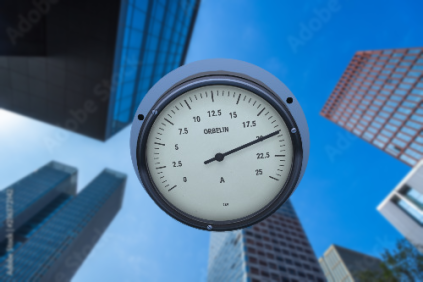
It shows **20** A
